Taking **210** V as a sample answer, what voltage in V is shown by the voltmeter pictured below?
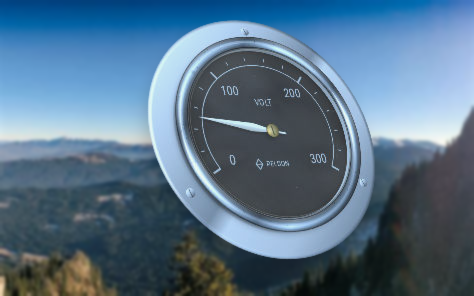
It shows **50** V
